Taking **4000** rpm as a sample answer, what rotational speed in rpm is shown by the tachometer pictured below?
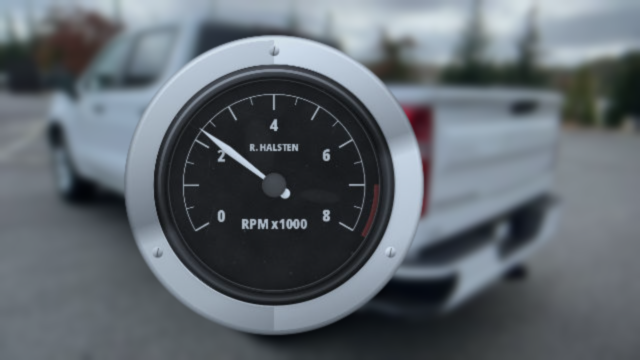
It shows **2250** rpm
